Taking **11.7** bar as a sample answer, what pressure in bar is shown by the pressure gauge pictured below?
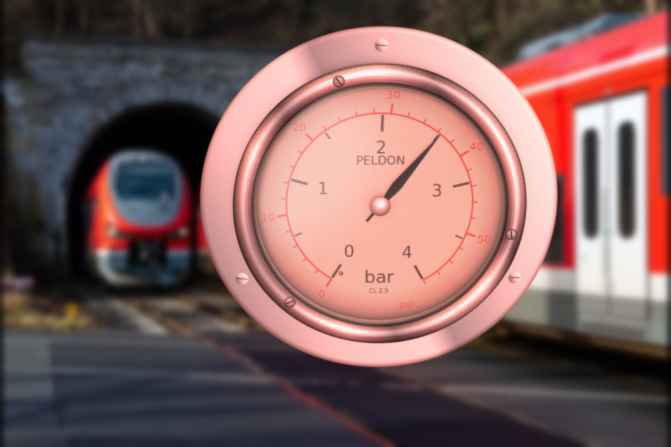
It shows **2.5** bar
